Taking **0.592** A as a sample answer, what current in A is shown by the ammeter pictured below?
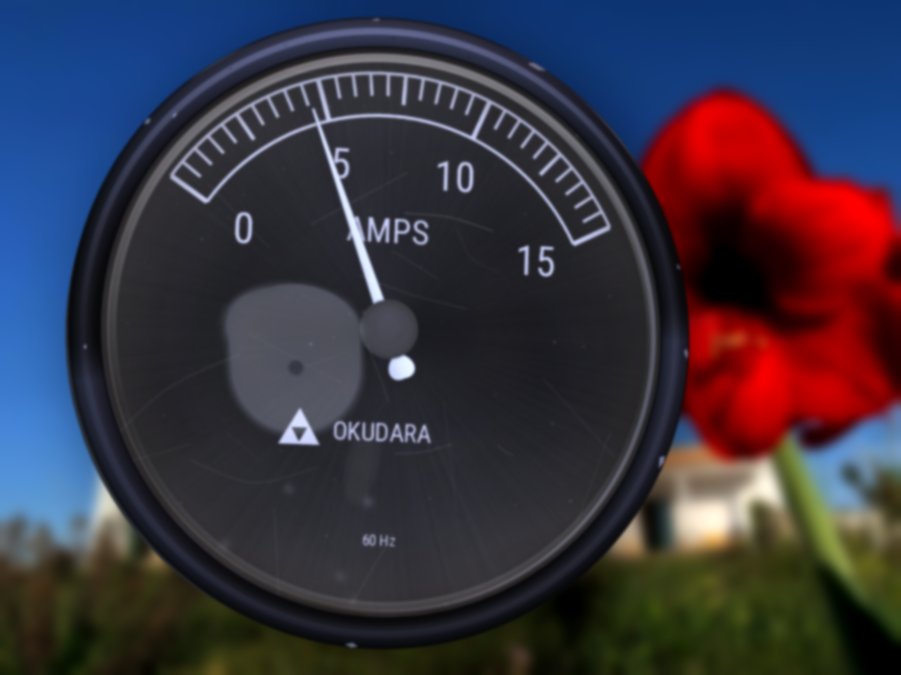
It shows **4.5** A
